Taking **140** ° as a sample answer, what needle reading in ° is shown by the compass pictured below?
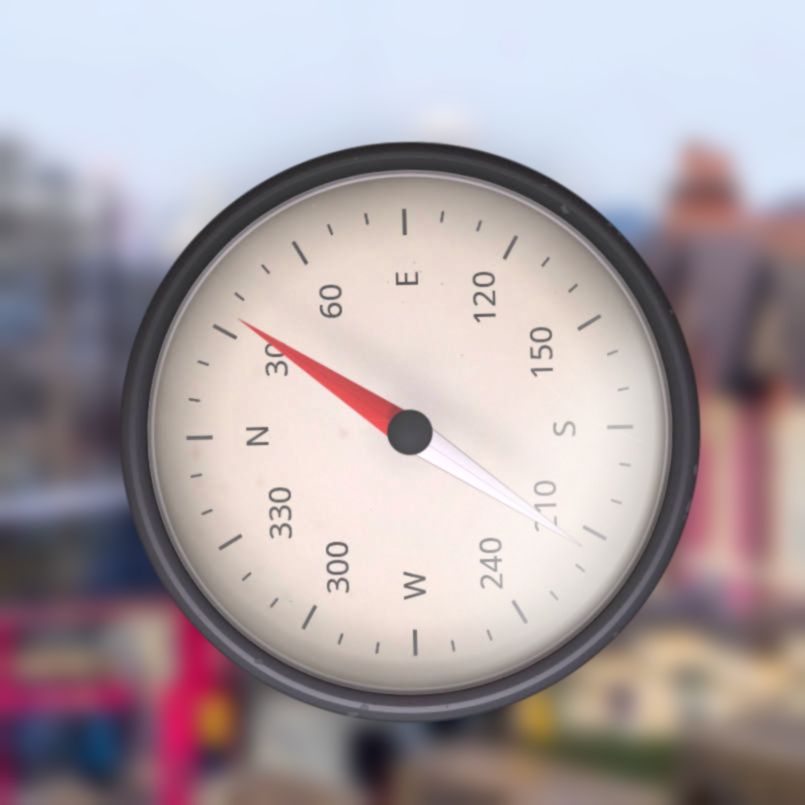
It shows **35** °
